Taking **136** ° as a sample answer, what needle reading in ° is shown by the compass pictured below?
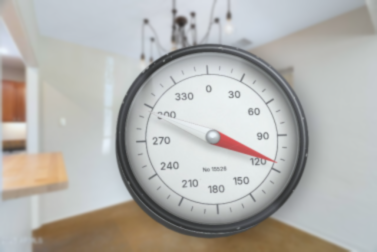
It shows **115** °
